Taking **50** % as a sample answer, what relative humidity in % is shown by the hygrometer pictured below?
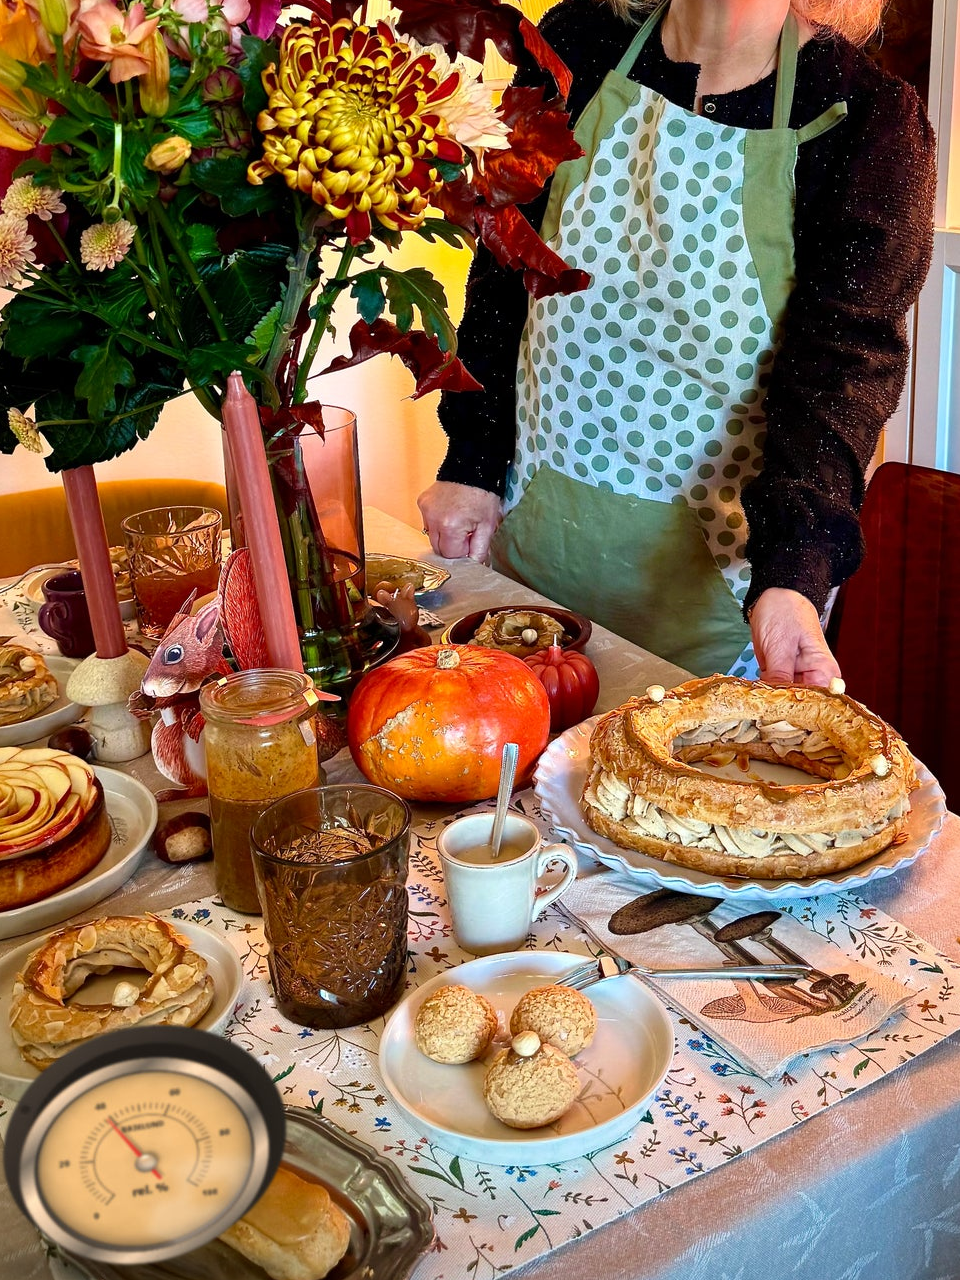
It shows **40** %
